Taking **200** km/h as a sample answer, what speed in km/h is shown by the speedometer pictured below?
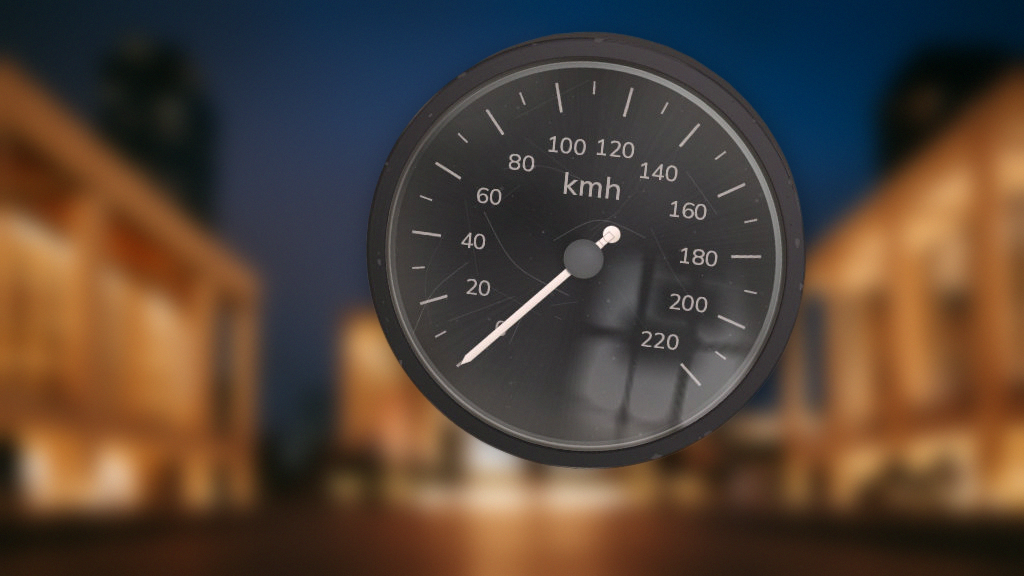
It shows **0** km/h
